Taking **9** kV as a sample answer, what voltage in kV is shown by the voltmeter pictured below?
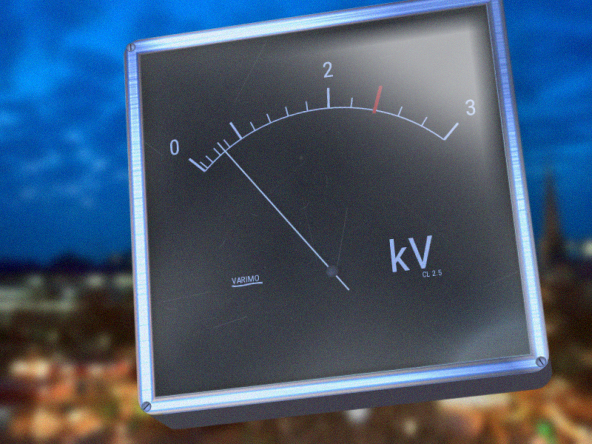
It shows **0.7** kV
